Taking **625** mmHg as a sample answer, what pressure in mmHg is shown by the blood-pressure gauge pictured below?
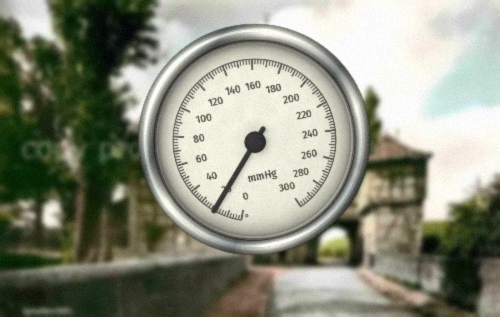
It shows **20** mmHg
